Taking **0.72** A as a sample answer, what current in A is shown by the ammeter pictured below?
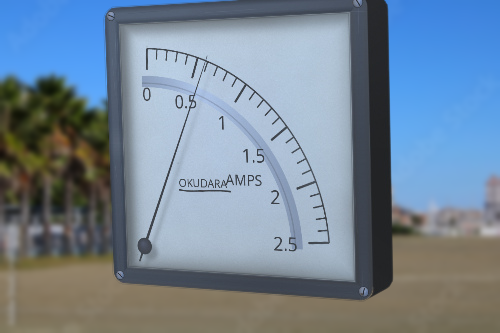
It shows **0.6** A
